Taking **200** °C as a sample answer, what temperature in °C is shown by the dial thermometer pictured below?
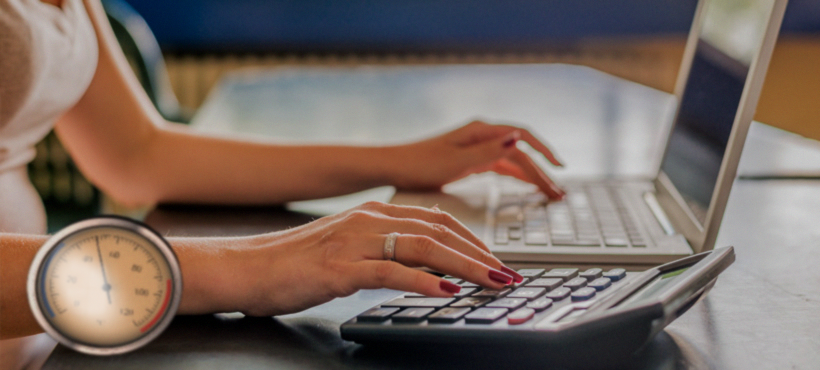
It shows **50** °C
